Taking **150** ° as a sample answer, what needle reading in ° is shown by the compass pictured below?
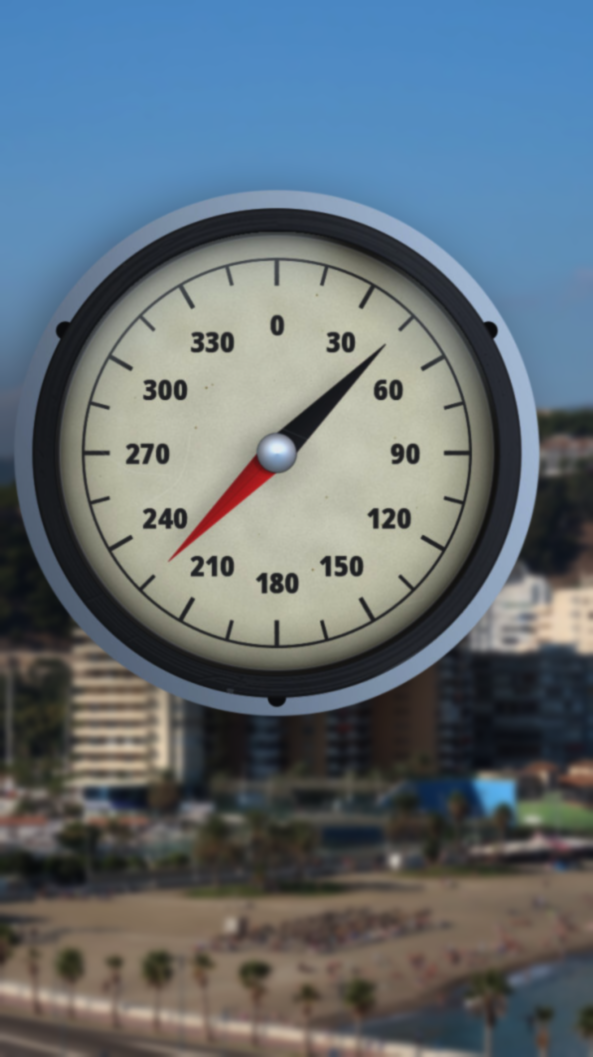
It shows **225** °
